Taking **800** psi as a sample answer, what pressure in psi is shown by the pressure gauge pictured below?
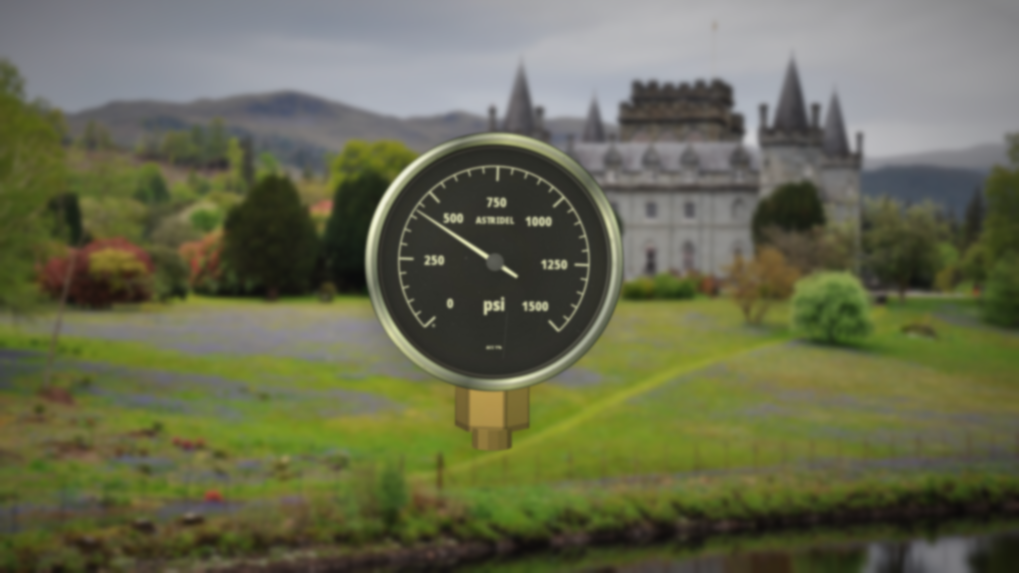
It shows **425** psi
